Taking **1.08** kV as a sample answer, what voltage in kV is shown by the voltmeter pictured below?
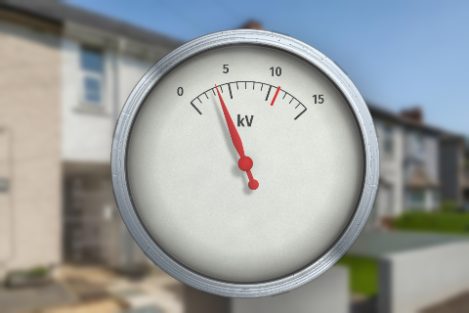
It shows **3.5** kV
